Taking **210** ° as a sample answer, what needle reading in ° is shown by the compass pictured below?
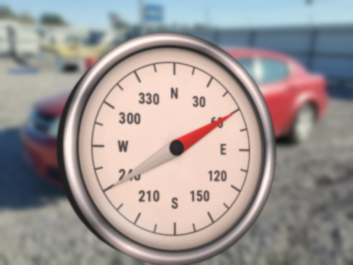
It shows **60** °
